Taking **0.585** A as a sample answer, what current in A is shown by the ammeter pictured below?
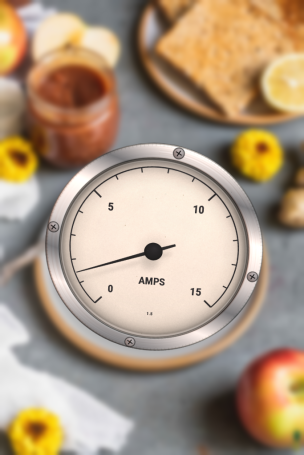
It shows **1.5** A
